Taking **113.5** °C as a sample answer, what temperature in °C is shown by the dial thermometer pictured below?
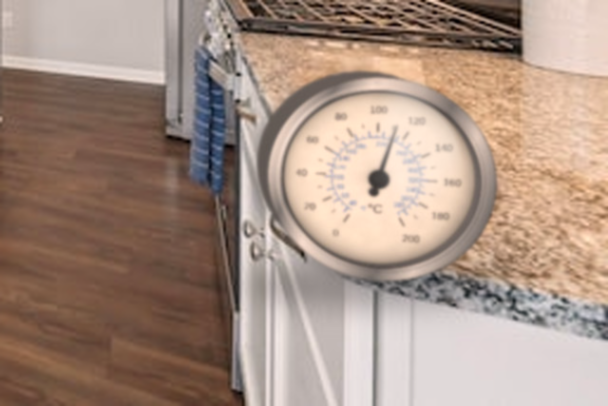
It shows **110** °C
